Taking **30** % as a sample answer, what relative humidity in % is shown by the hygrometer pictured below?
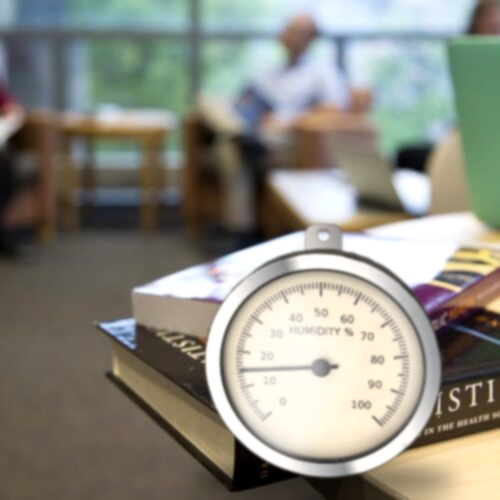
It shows **15** %
